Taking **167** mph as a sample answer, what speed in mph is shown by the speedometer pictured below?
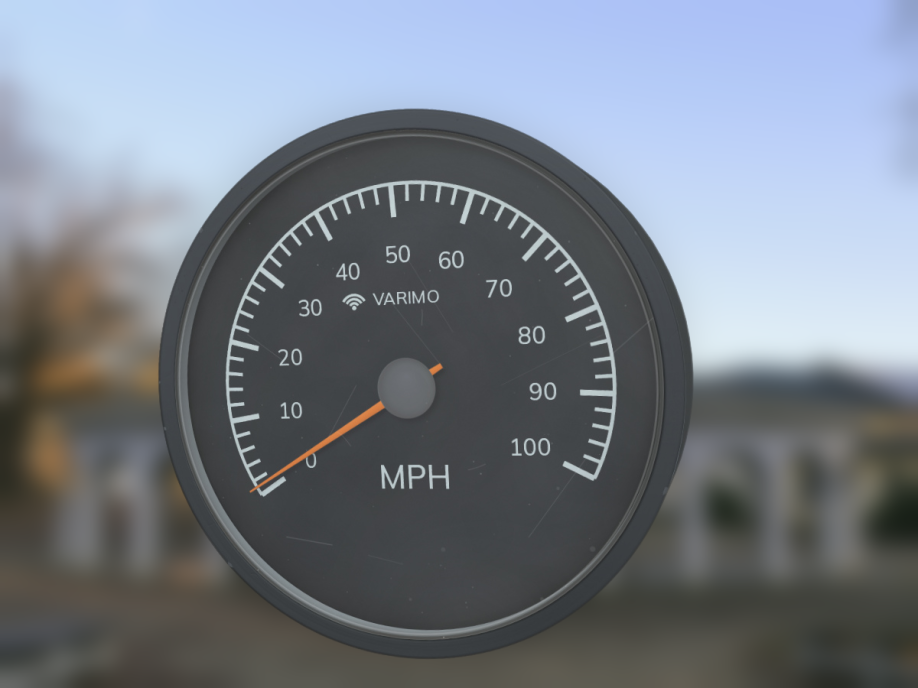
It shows **1** mph
